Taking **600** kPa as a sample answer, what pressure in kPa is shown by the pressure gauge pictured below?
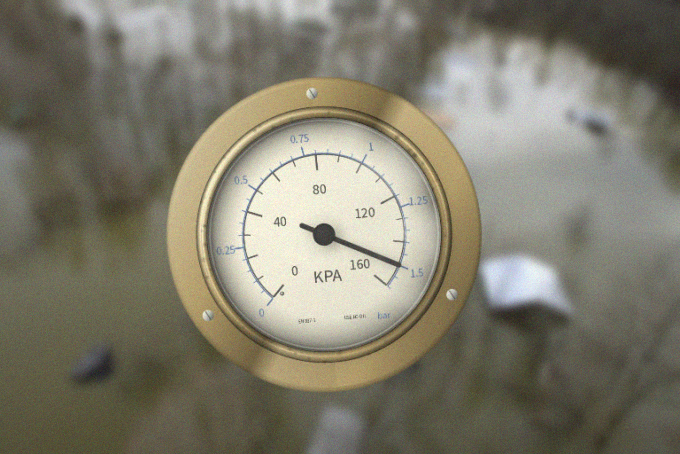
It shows **150** kPa
